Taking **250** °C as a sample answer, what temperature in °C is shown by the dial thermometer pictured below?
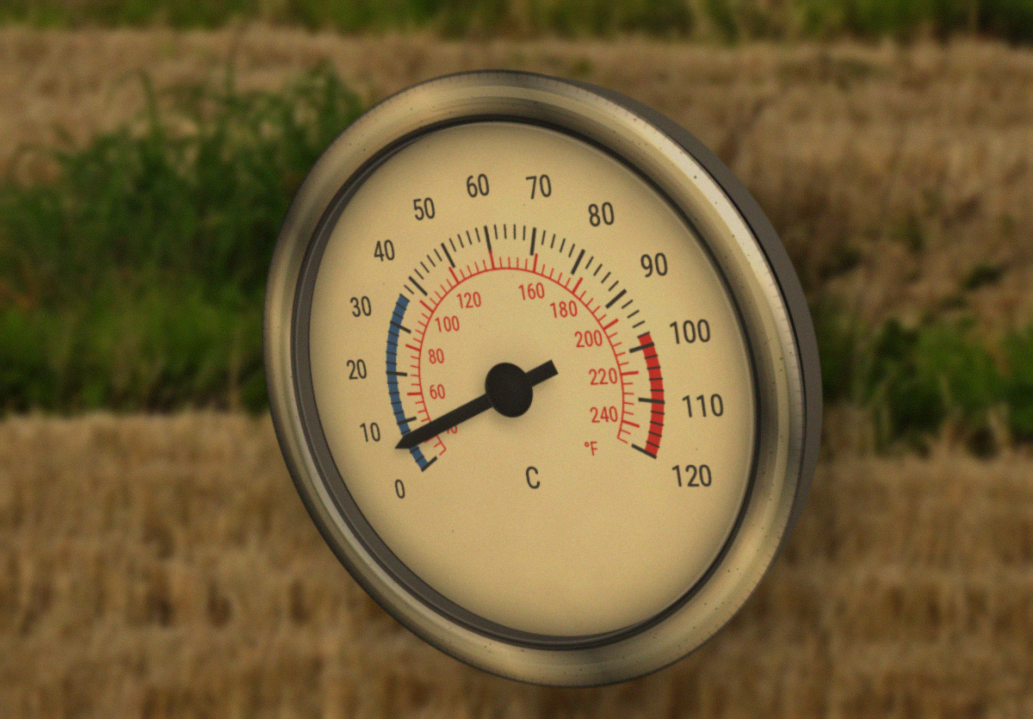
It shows **6** °C
